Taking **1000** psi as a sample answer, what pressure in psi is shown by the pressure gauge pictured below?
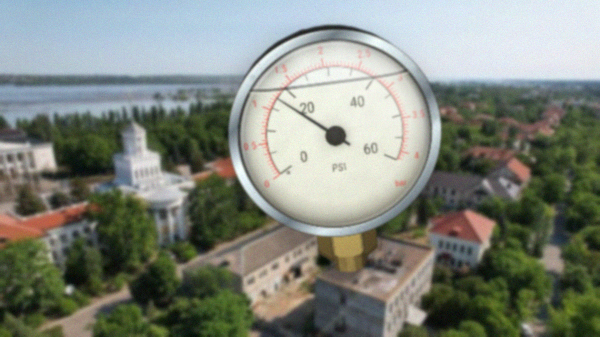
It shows **17.5** psi
